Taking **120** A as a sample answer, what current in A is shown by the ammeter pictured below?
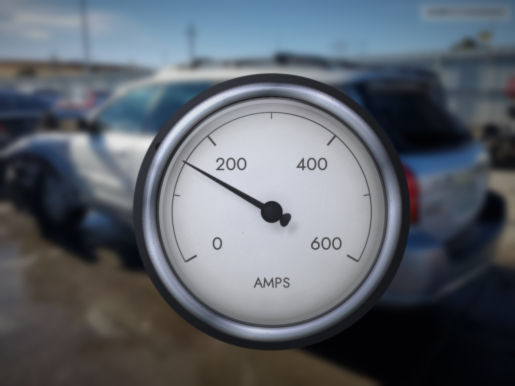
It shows **150** A
